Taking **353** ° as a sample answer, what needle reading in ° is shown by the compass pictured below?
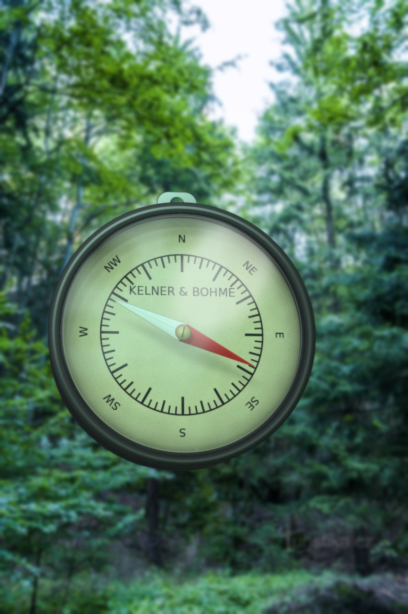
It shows **115** °
